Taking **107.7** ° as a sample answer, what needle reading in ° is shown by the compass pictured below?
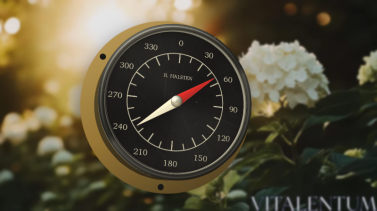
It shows **52.5** °
